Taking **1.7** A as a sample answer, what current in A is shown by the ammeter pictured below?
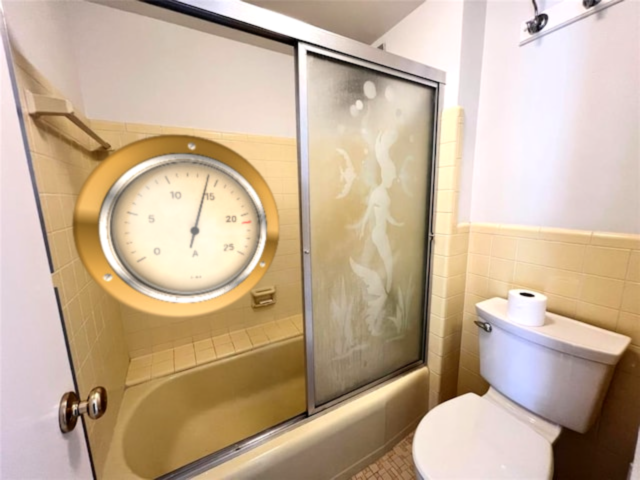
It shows **14** A
